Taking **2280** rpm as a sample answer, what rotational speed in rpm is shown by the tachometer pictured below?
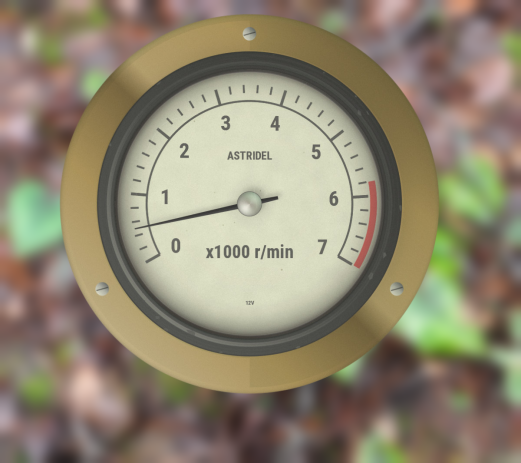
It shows **500** rpm
